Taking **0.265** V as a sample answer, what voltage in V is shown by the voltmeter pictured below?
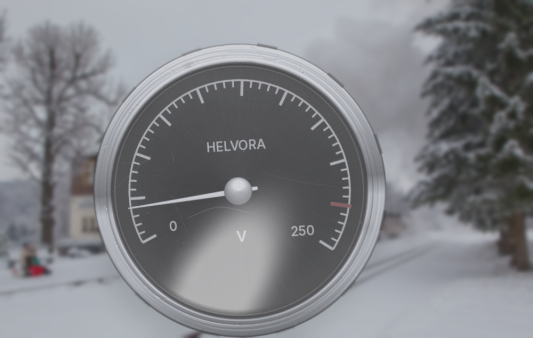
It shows **20** V
